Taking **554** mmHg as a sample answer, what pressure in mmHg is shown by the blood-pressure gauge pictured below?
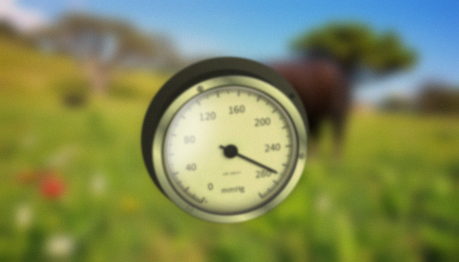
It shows **270** mmHg
